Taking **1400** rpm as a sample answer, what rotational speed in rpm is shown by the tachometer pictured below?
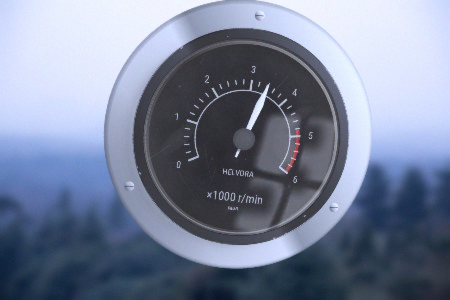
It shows **3400** rpm
